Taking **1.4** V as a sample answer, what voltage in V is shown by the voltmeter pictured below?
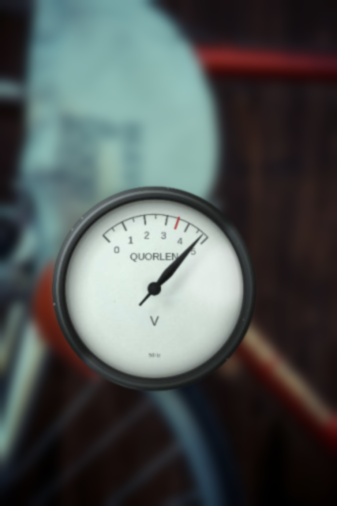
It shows **4.75** V
